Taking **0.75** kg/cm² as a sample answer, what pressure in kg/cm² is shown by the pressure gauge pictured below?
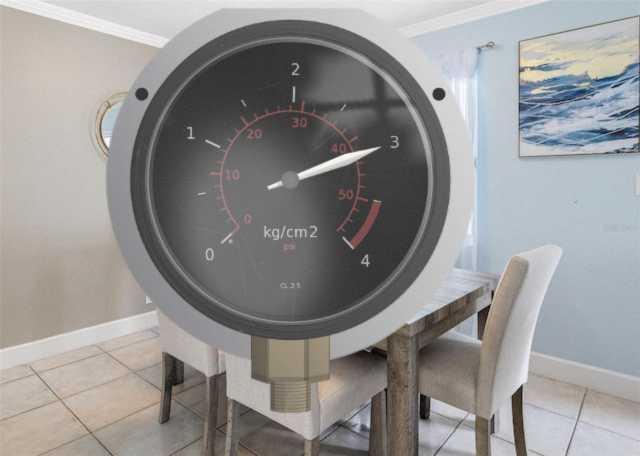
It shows **3** kg/cm²
